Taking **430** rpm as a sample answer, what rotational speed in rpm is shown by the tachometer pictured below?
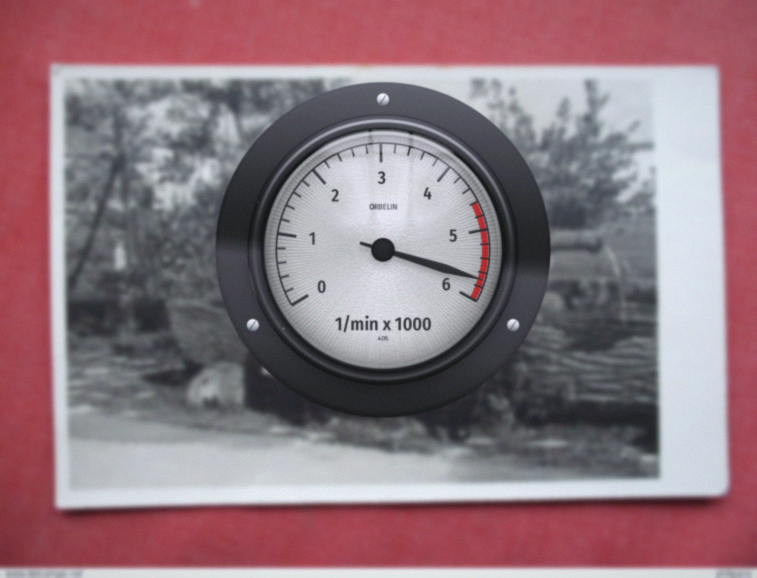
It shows **5700** rpm
